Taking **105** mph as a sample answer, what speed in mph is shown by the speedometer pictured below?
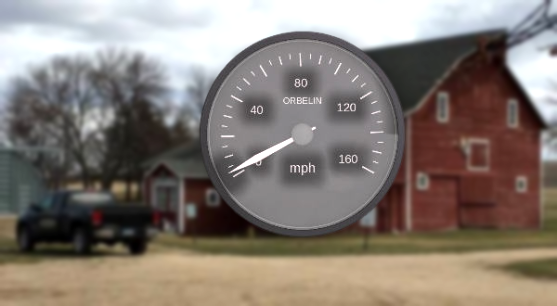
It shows **2.5** mph
